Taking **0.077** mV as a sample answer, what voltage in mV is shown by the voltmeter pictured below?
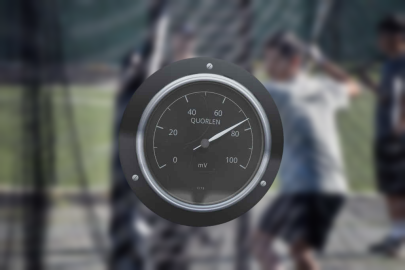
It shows **75** mV
